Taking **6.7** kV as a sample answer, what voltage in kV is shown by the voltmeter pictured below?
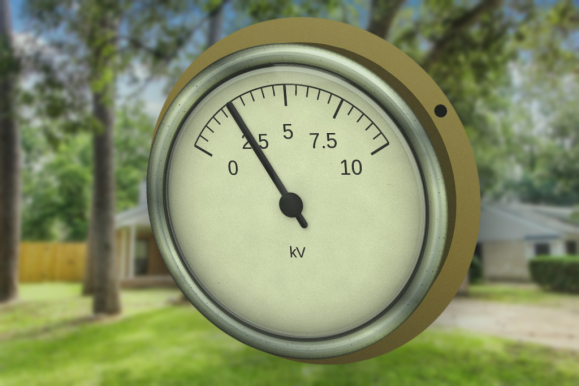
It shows **2.5** kV
